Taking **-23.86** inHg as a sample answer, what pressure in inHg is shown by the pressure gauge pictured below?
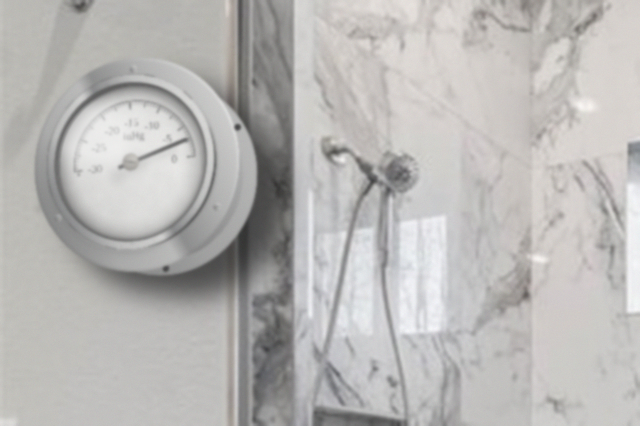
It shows **-2.5** inHg
